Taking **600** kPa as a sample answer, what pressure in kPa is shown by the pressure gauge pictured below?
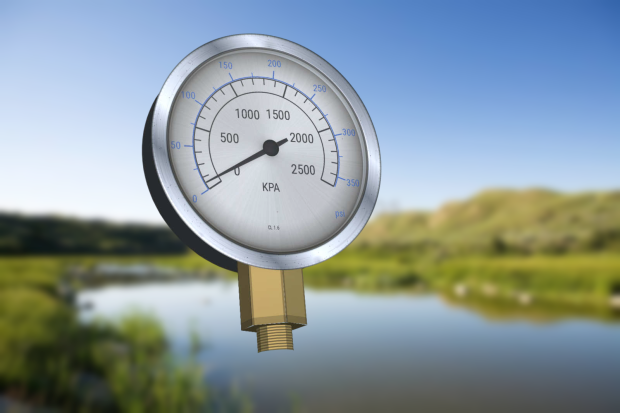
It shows **50** kPa
